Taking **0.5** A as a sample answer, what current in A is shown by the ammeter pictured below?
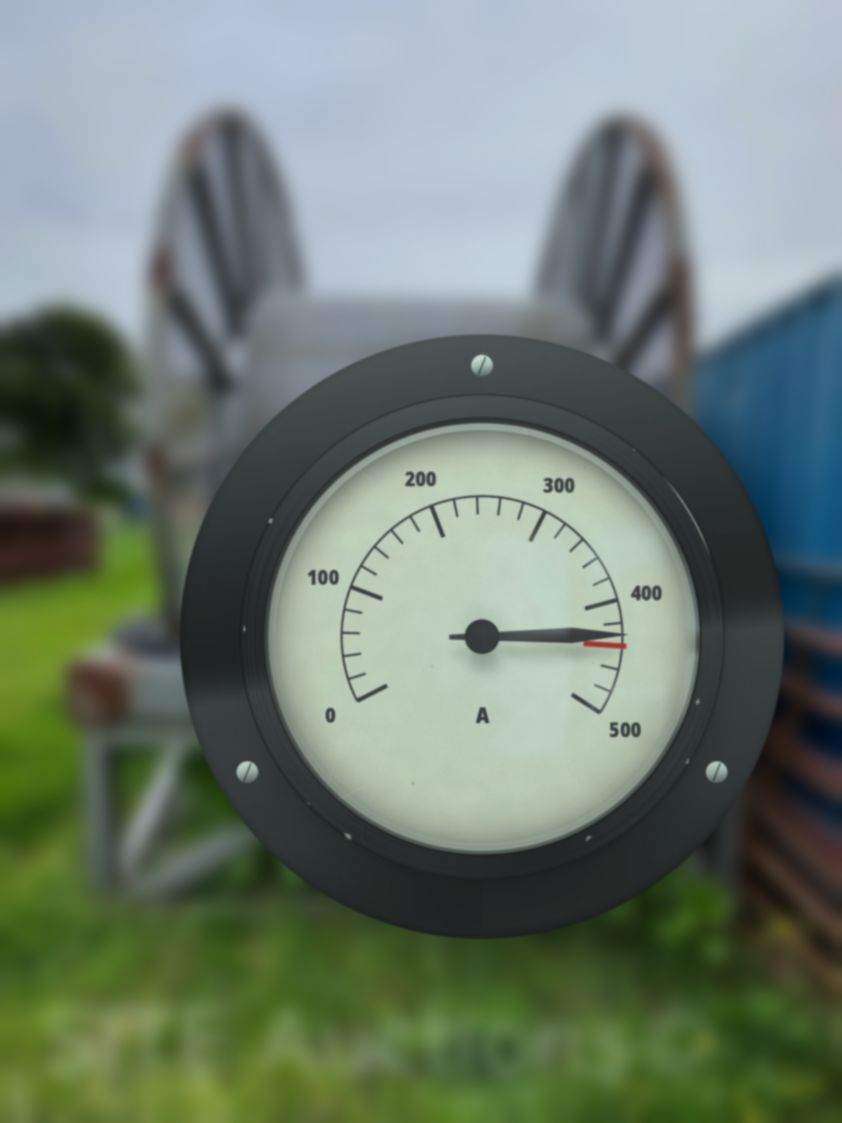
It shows **430** A
